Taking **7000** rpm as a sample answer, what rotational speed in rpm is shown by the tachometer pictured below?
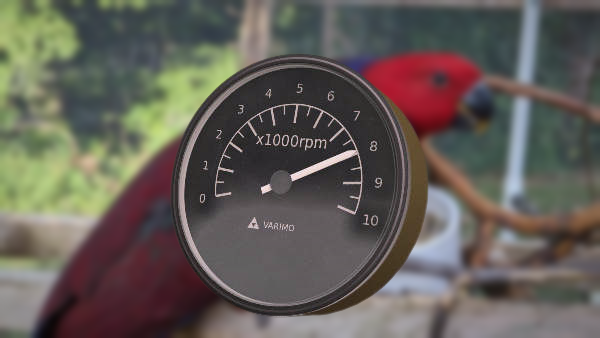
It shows **8000** rpm
